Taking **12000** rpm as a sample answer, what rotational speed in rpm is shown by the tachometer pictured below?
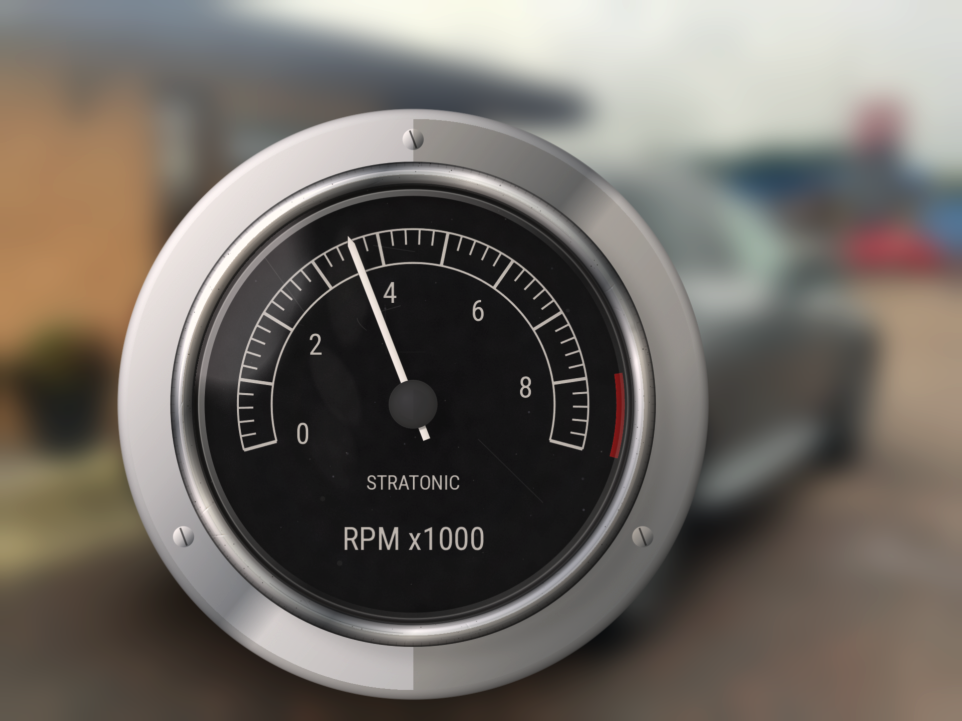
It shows **3600** rpm
